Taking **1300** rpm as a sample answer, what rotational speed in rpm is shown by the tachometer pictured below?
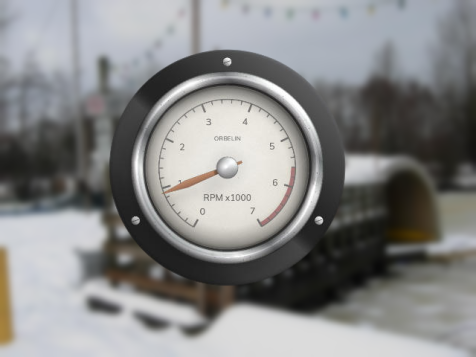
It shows **900** rpm
